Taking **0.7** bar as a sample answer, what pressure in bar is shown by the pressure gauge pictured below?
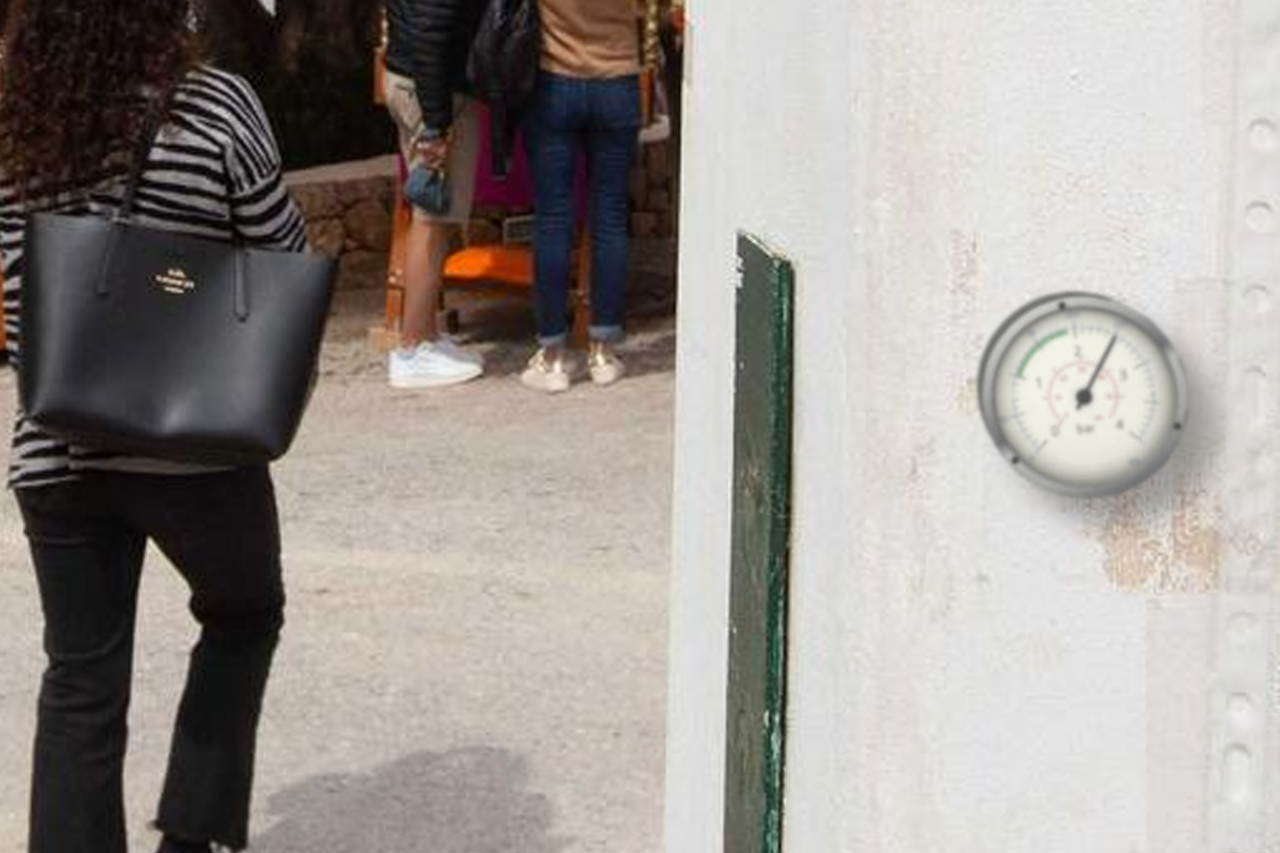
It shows **2.5** bar
